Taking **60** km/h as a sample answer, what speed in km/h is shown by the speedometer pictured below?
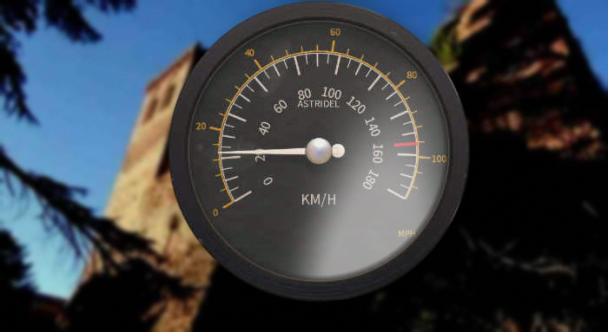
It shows **22.5** km/h
